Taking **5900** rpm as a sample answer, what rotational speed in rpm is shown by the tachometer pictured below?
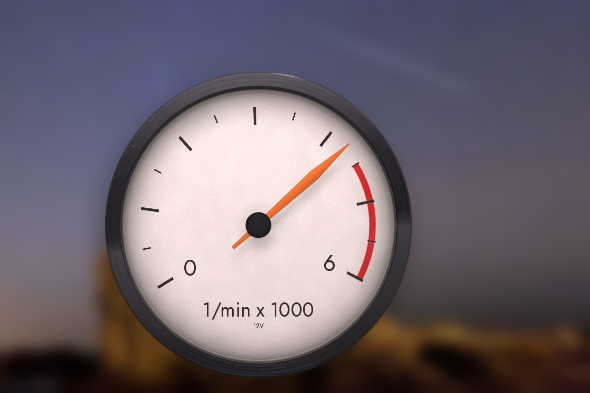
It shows **4250** rpm
